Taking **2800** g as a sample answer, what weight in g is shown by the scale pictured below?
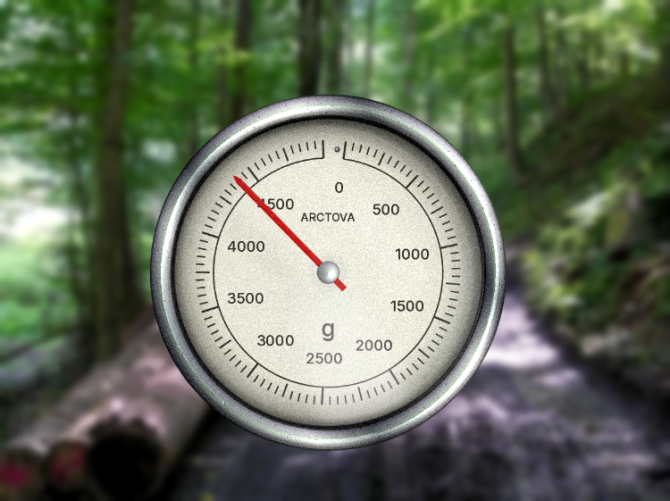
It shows **4400** g
